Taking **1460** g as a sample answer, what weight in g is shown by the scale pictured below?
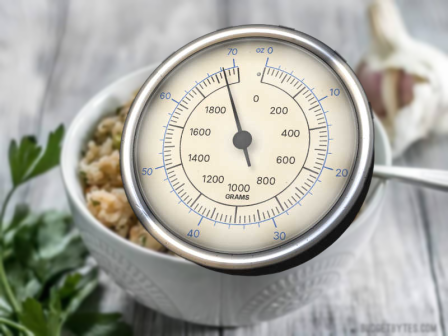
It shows **1940** g
